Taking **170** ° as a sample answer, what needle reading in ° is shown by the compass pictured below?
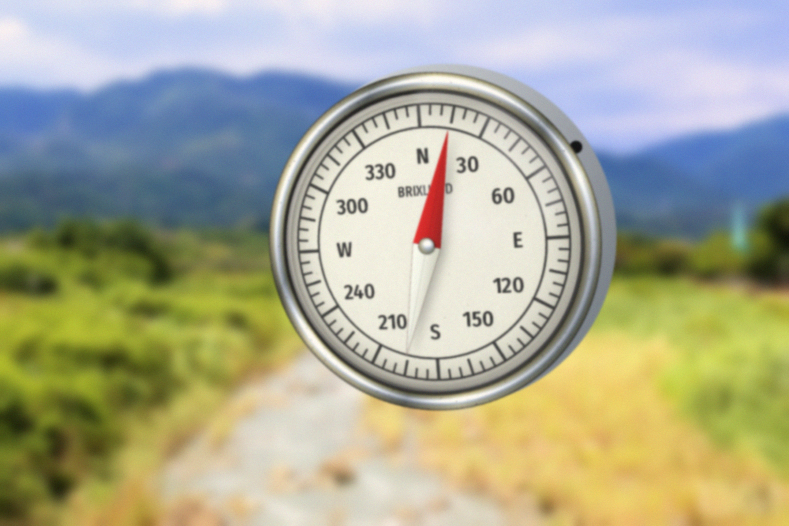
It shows **15** °
